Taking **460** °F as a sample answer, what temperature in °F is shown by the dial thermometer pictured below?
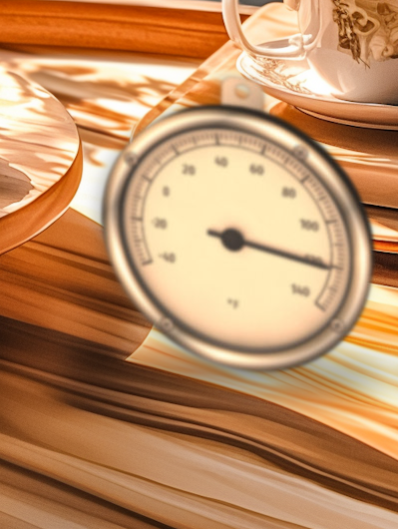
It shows **120** °F
